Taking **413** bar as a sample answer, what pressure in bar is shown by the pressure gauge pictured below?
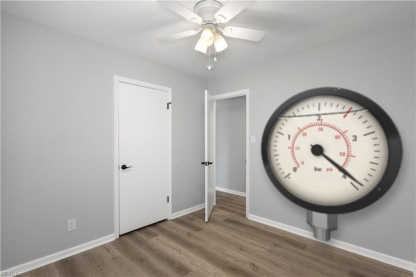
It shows **3.9** bar
